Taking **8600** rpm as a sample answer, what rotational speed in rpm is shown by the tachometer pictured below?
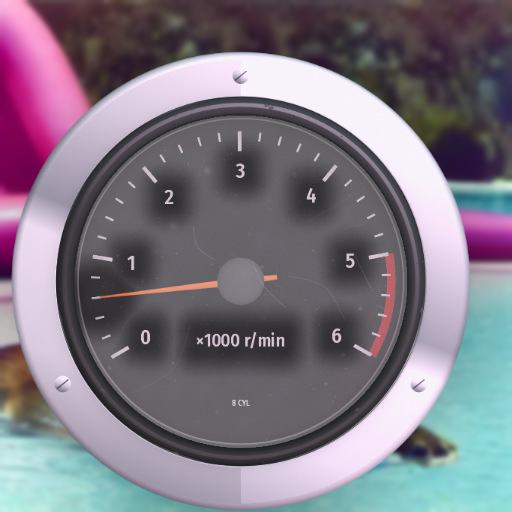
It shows **600** rpm
